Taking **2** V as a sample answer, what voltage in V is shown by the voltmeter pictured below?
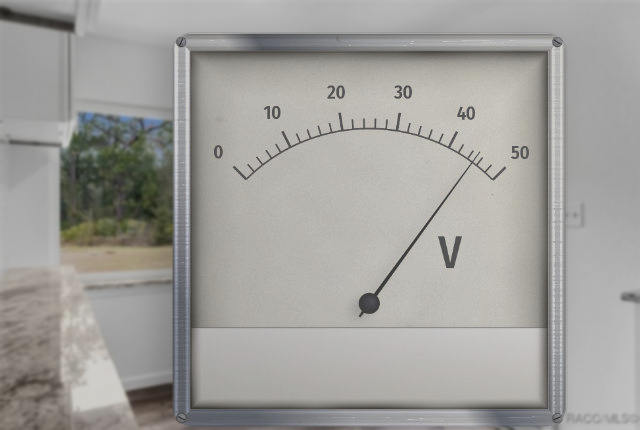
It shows **45** V
